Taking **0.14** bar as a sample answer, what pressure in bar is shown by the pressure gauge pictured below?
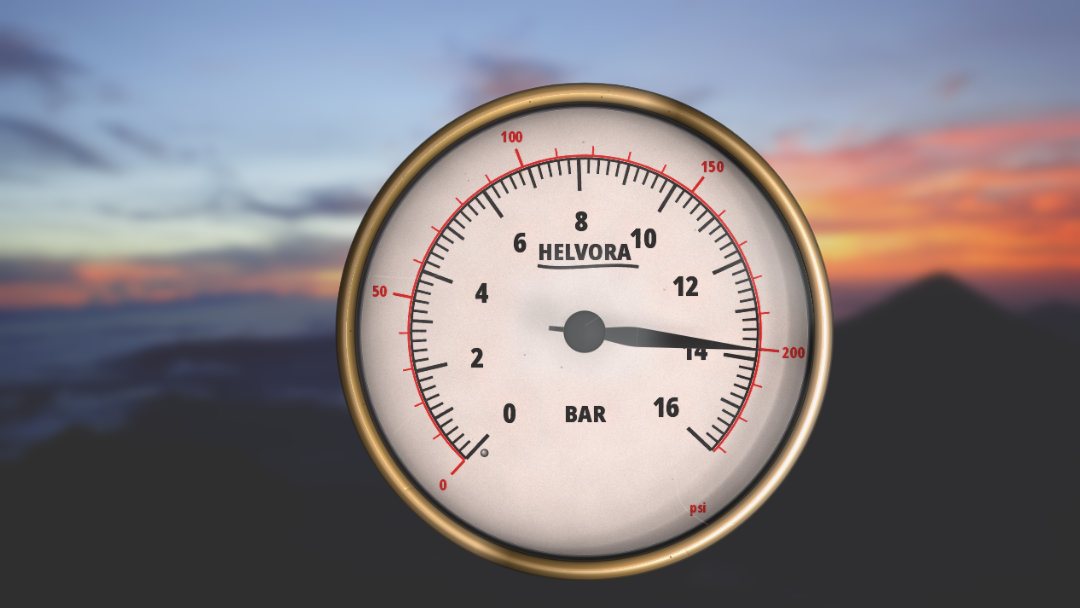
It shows **13.8** bar
